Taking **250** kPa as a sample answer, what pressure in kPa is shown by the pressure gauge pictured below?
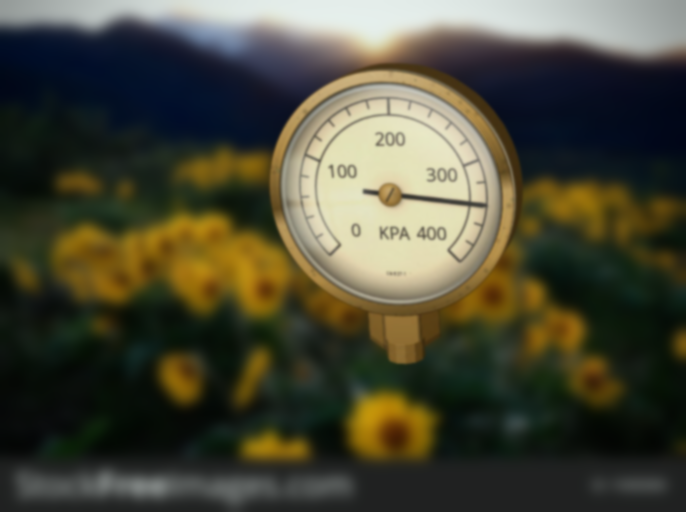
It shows **340** kPa
